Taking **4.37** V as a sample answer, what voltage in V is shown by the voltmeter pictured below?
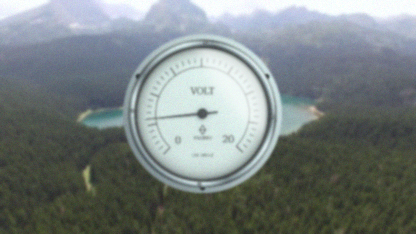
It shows **3** V
